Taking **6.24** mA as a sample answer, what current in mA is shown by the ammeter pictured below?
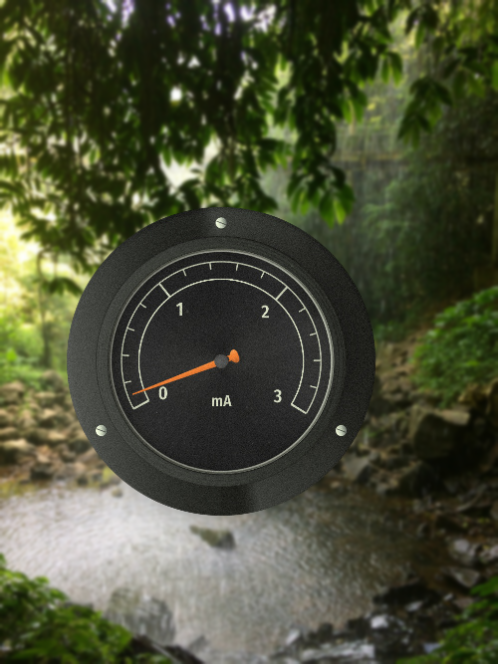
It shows **0.1** mA
